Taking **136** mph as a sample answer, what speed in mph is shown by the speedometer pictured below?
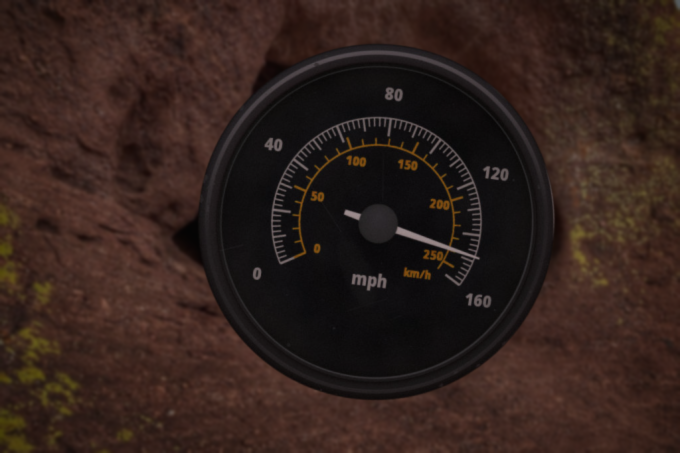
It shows **148** mph
